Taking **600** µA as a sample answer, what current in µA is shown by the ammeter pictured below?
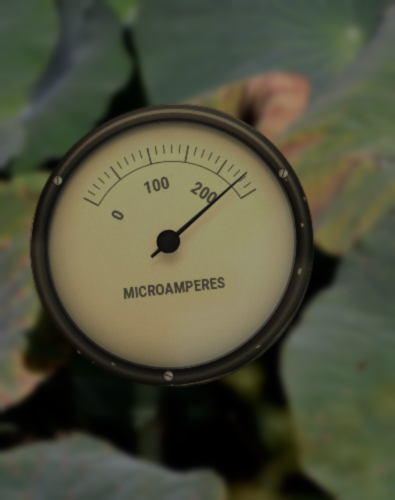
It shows **230** µA
